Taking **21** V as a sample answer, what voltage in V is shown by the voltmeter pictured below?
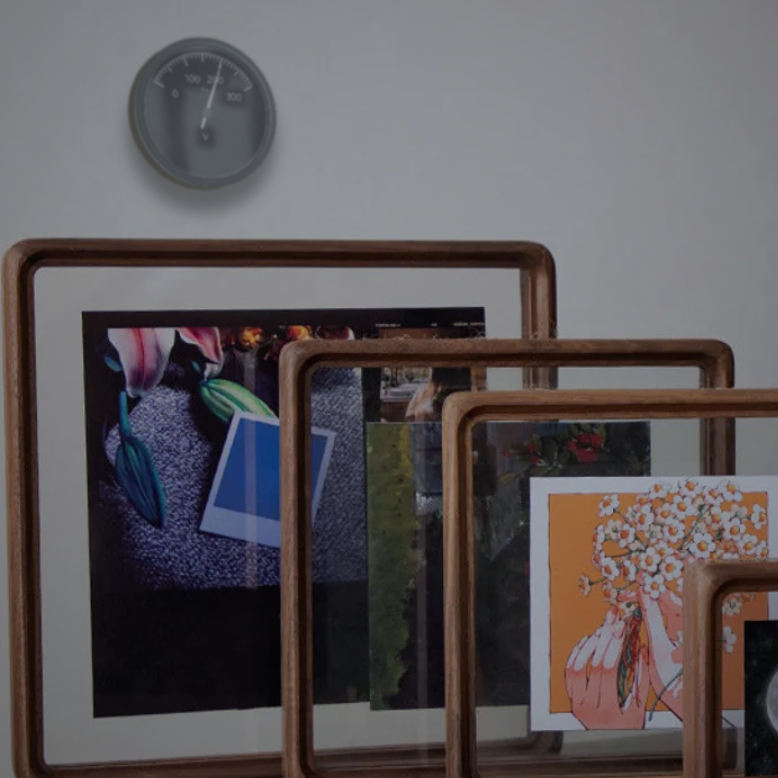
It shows **200** V
